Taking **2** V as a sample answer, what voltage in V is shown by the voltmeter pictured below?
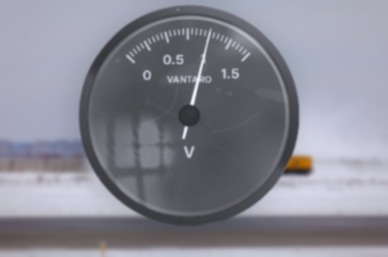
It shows **1** V
